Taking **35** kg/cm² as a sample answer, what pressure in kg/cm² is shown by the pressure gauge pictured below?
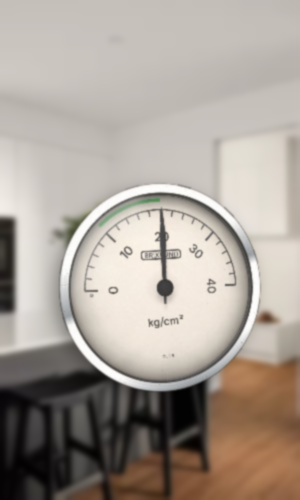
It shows **20** kg/cm²
